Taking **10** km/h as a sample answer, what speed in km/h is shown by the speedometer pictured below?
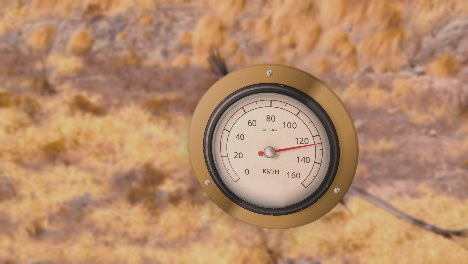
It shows **125** km/h
